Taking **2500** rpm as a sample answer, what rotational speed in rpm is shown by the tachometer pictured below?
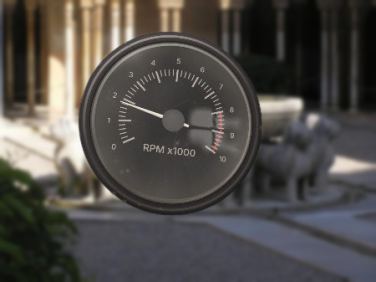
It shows **1800** rpm
